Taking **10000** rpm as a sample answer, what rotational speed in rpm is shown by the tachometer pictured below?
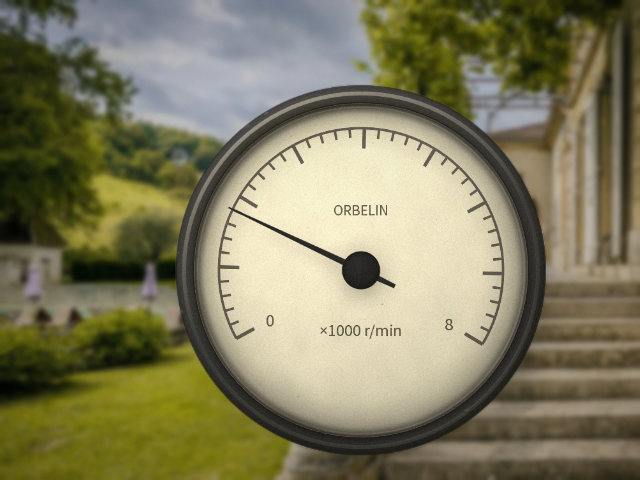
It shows **1800** rpm
